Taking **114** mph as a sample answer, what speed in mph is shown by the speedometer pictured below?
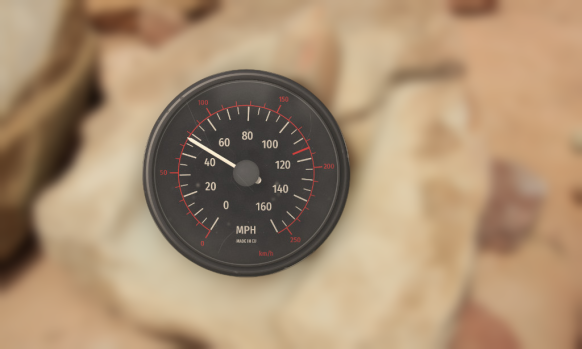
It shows **47.5** mph
